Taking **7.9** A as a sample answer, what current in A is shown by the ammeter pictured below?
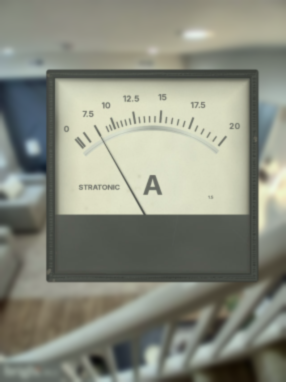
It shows **7.5** A
